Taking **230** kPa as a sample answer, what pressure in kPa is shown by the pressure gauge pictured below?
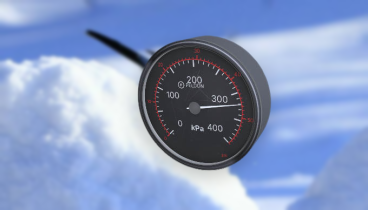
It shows **320** kPa
